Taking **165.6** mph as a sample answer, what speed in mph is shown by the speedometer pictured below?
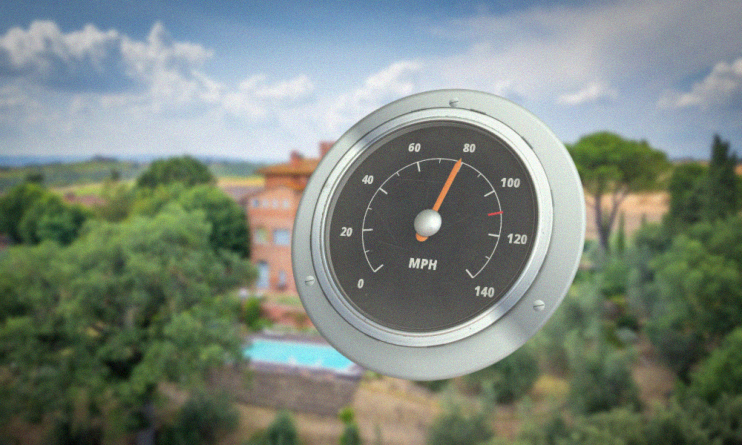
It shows **80** mph
